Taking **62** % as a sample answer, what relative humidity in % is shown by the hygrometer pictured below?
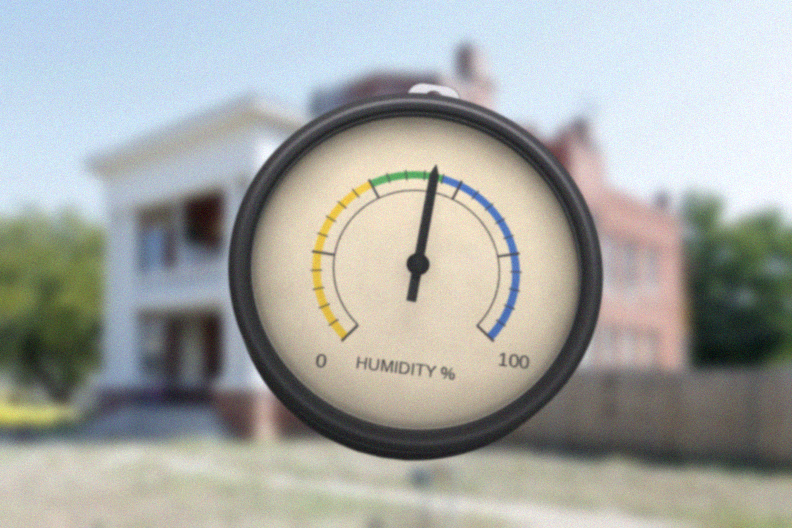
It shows **54** %
